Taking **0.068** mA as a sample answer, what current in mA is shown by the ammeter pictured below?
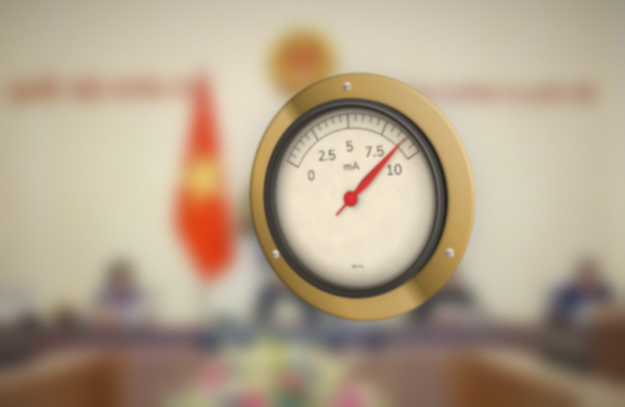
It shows **9** mA
